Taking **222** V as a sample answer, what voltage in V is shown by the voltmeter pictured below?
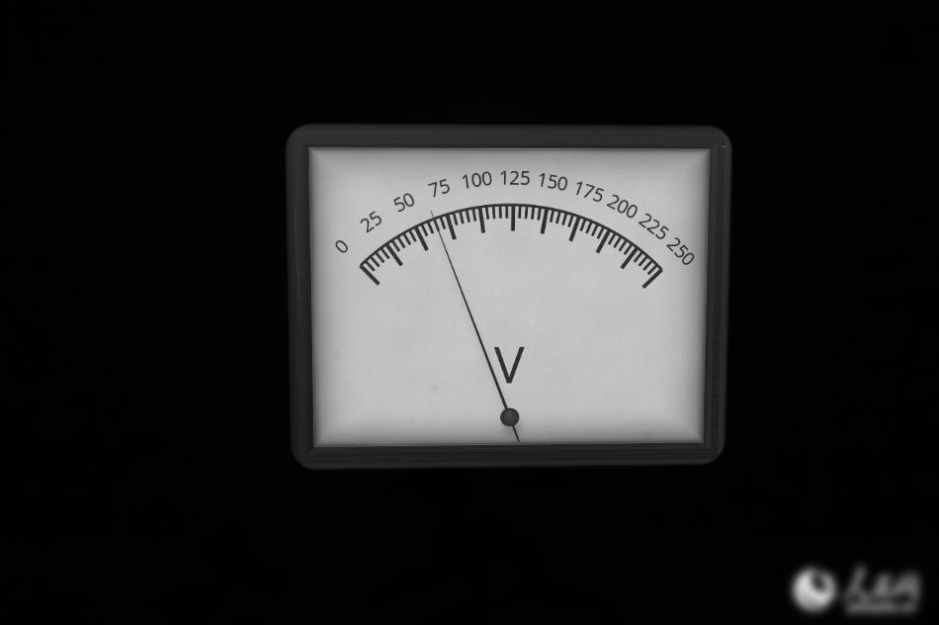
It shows **65** V
